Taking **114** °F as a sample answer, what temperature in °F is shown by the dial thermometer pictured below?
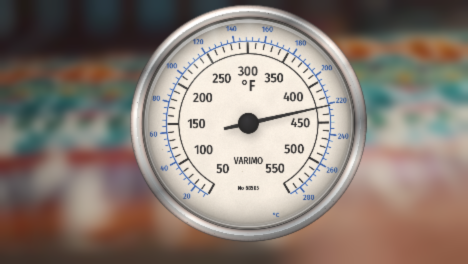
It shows **430** °F
